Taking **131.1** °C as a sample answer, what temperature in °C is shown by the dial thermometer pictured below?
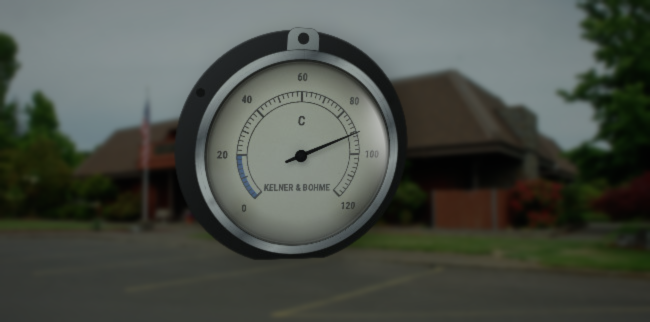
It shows **90** °C
